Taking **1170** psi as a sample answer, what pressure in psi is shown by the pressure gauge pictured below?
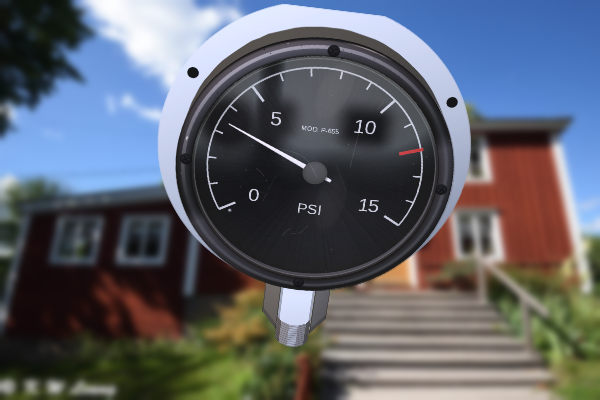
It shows **3.5** psi
